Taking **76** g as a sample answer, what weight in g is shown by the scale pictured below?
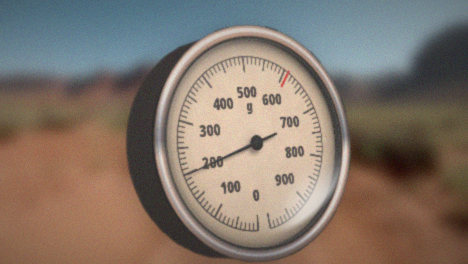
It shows **200** g
